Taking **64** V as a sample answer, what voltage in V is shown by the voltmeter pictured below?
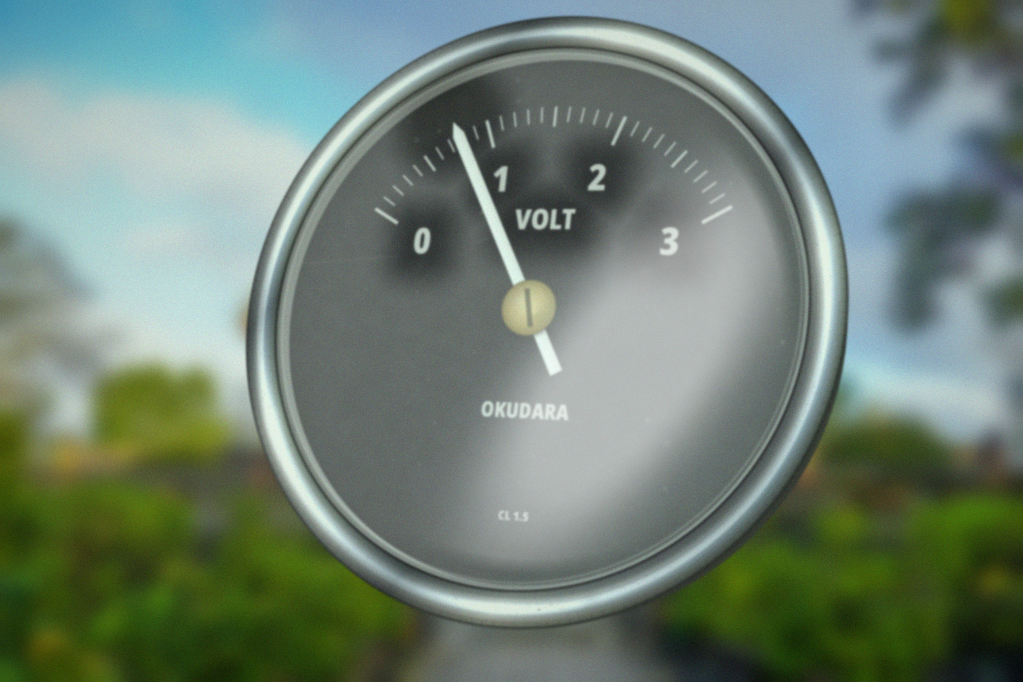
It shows **0.8** V
